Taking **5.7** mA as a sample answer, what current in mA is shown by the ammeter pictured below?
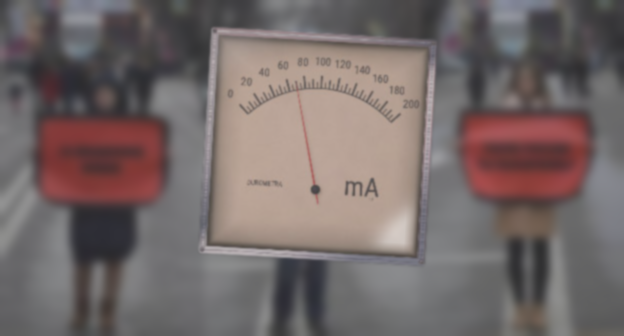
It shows **70** mA
